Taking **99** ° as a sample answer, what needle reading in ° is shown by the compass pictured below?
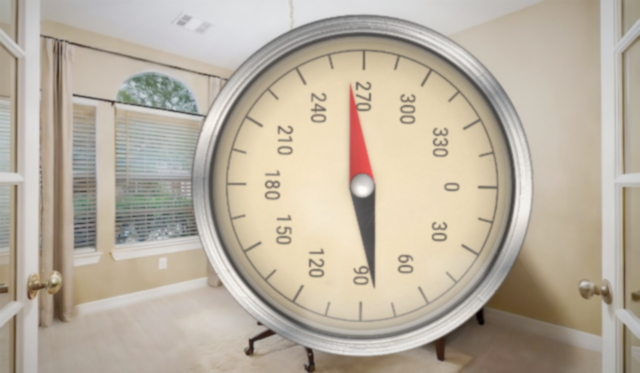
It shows **262.5** °
